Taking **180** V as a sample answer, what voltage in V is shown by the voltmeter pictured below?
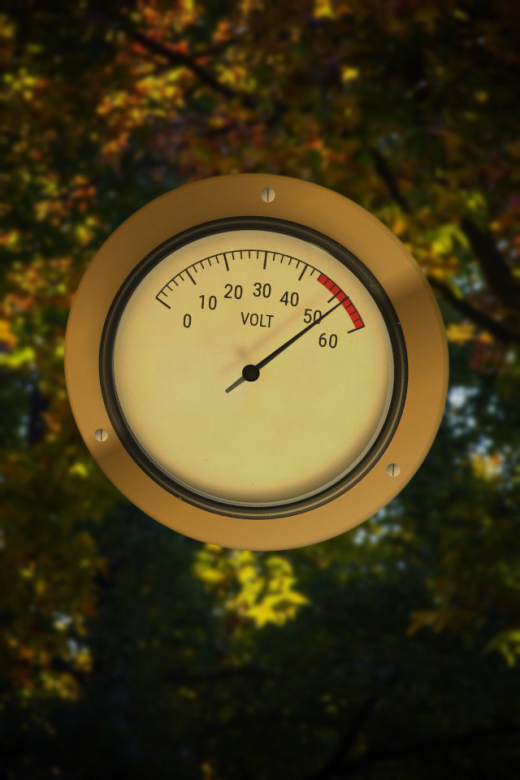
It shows **52** V
